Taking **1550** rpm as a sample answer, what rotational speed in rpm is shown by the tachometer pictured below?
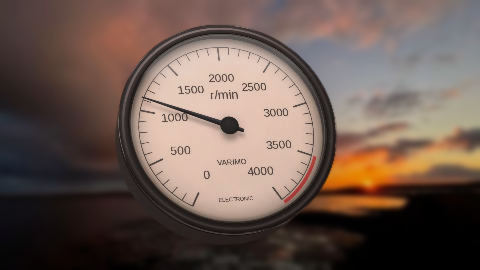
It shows **1100** rpm
